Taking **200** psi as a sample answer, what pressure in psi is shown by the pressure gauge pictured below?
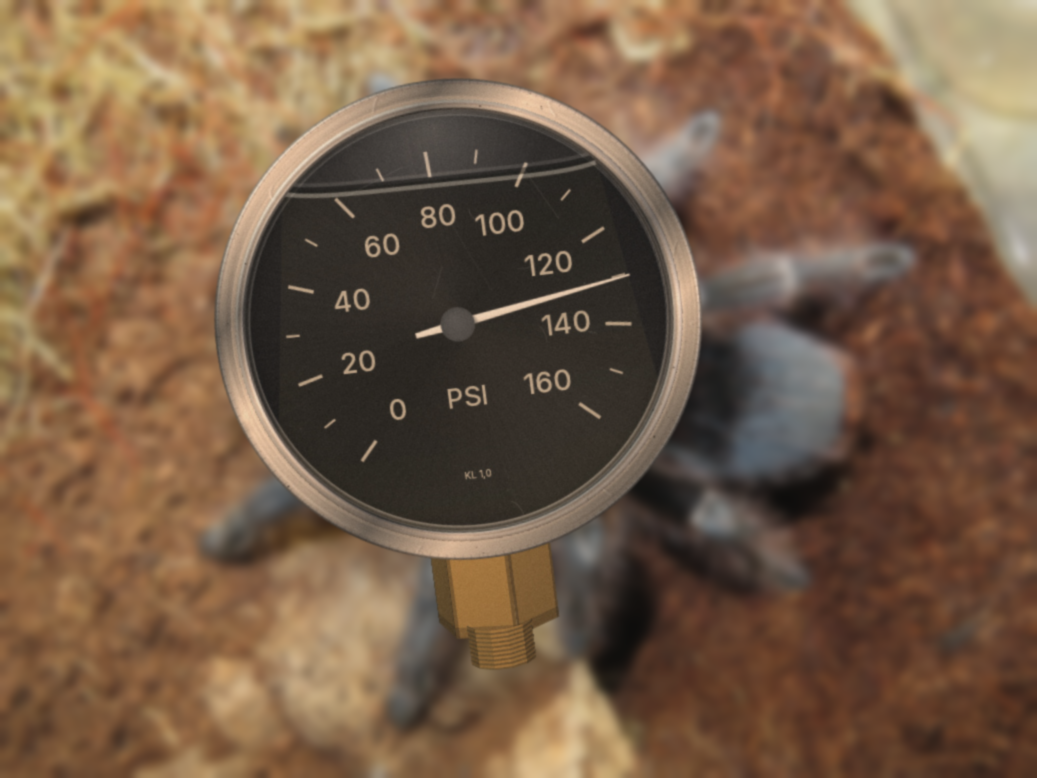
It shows **130** psi
